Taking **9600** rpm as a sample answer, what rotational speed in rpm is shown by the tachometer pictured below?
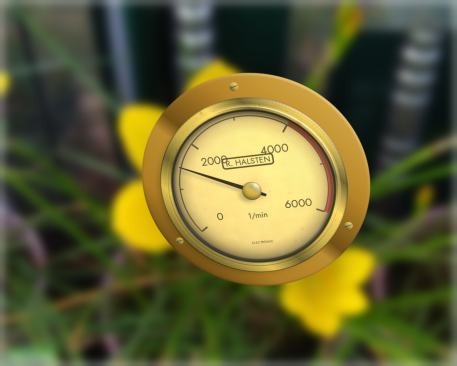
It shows **1500** rpm
